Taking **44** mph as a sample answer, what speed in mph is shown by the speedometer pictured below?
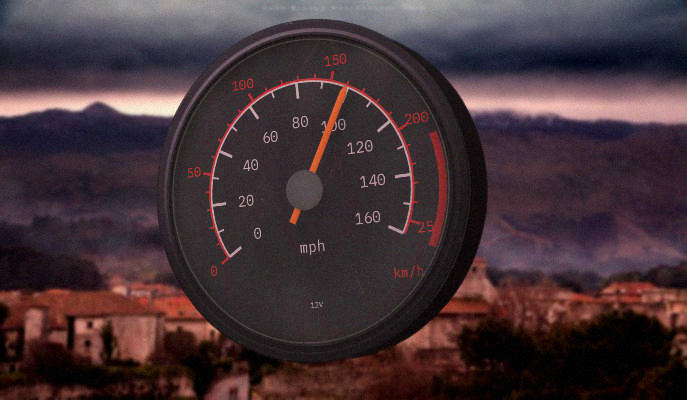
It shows **100** mph
